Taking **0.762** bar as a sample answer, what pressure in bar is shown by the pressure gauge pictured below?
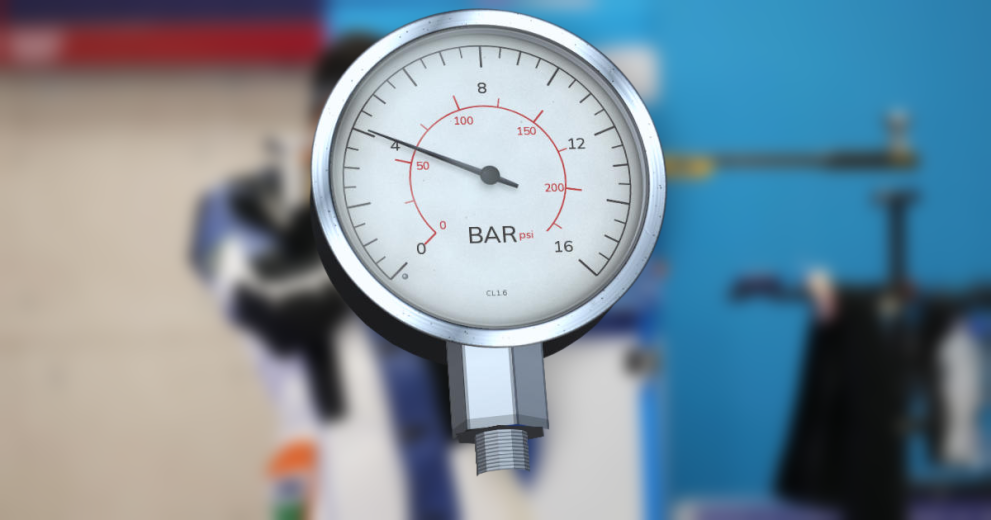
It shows **4** bar
